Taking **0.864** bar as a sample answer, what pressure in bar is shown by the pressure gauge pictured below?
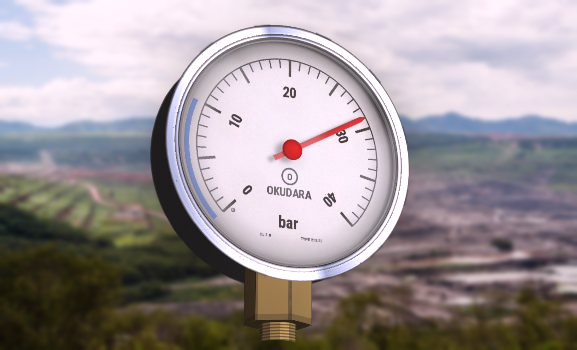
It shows **29** bar
